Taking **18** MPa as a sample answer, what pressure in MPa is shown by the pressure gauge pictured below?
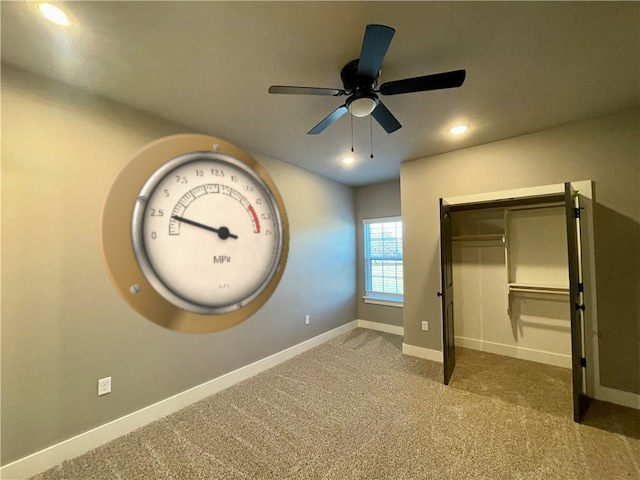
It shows **2.5** MPa
